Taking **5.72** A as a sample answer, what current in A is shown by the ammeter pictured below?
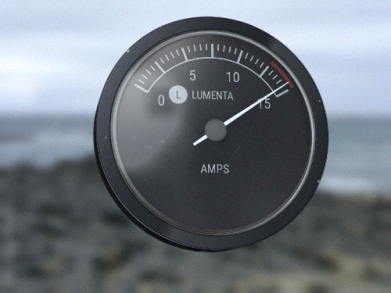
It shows **14.5** A
